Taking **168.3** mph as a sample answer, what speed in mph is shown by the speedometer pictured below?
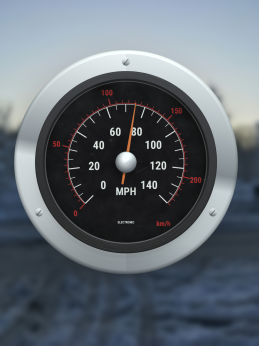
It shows **75** mph
